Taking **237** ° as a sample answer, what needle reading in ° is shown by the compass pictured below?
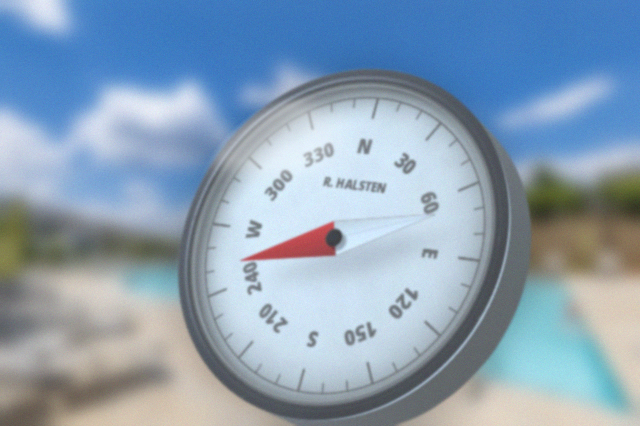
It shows **250** °
